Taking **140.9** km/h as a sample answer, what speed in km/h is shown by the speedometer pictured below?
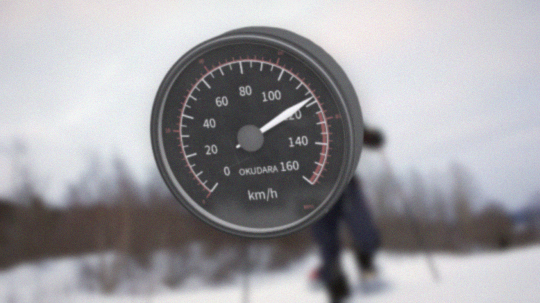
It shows **117.5** km/h
